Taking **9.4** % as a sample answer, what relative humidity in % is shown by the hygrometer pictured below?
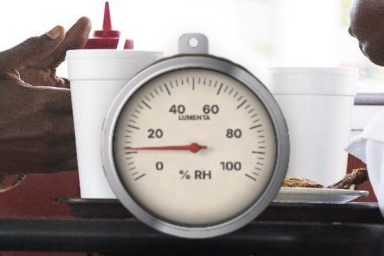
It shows **12** %
